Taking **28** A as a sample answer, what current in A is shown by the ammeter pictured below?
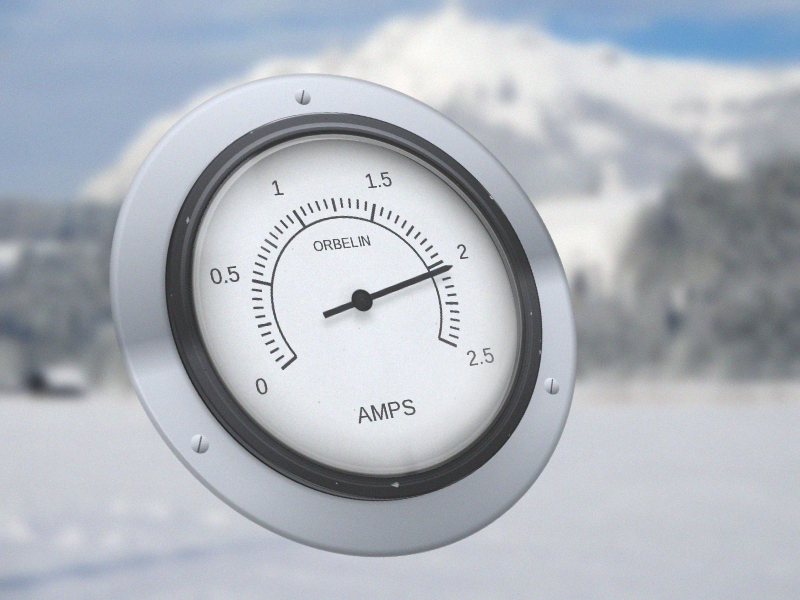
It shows **2.05** A
